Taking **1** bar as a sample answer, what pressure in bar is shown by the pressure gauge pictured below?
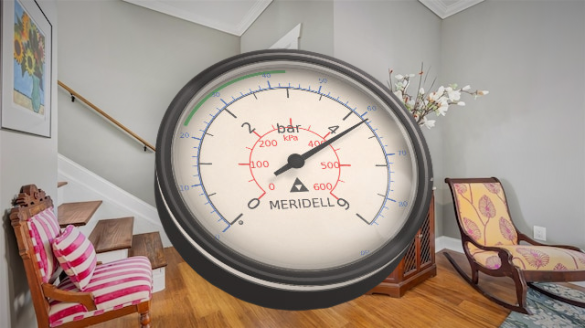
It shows **4.25** bar
